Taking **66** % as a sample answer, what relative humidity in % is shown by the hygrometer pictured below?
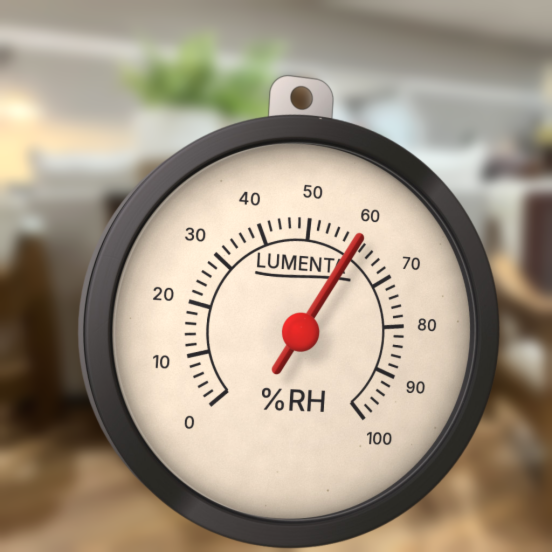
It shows **60** %
